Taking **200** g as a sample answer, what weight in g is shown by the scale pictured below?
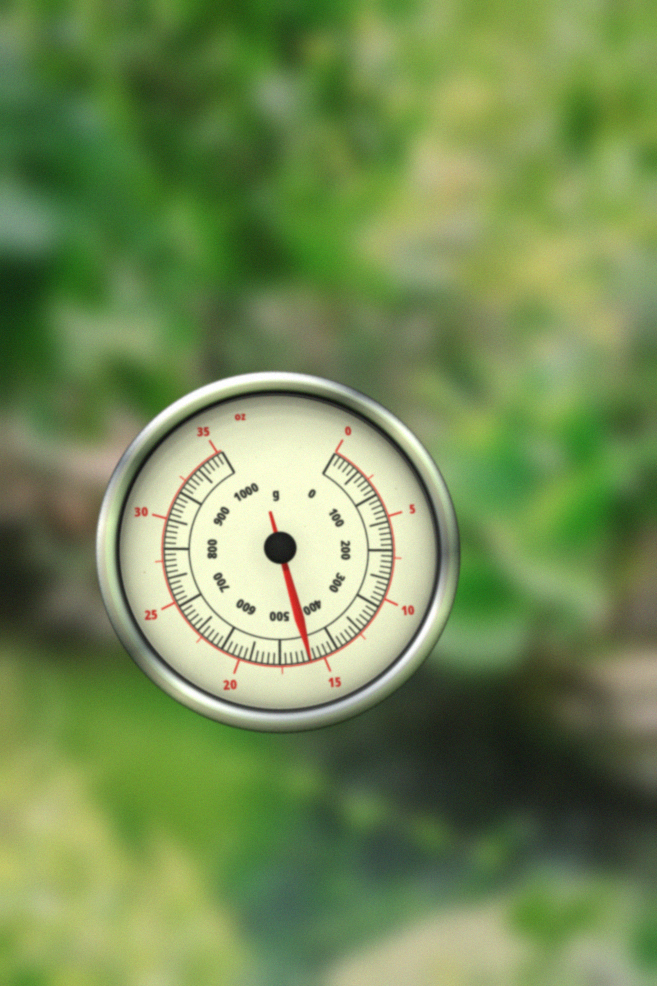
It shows **450** g
